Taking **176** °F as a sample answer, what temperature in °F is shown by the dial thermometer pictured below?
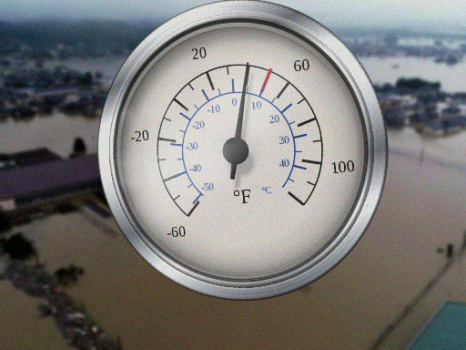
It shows **40** °F
